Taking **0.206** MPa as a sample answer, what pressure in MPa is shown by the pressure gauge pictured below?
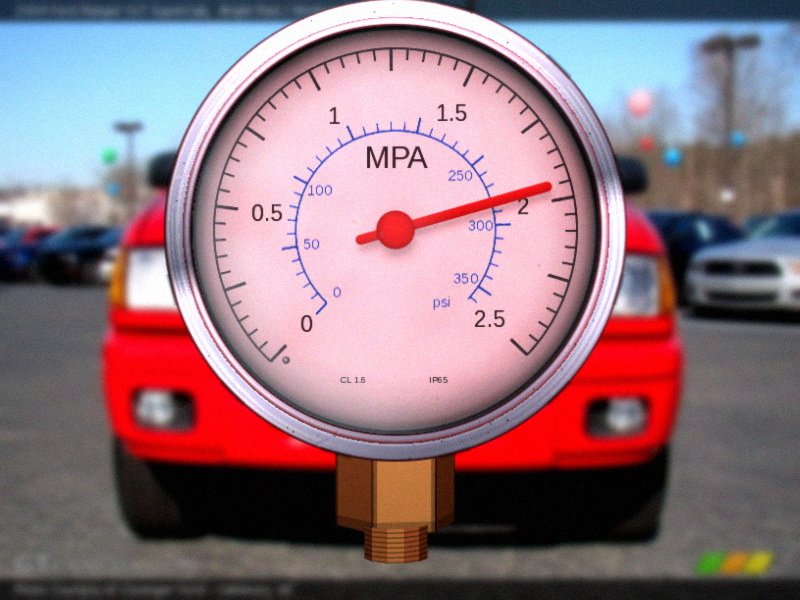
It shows **1.95** MPa
